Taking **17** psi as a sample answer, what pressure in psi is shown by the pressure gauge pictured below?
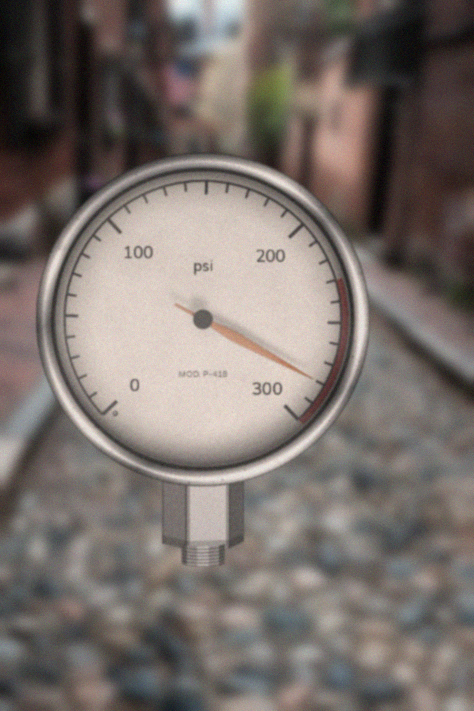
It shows **280** psi
